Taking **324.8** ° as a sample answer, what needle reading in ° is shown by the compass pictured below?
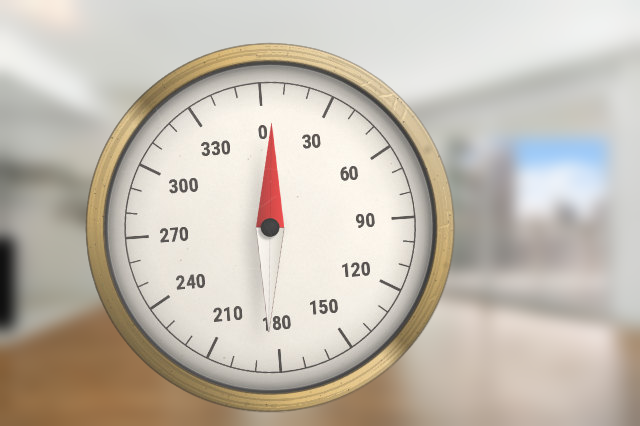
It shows **5** °
